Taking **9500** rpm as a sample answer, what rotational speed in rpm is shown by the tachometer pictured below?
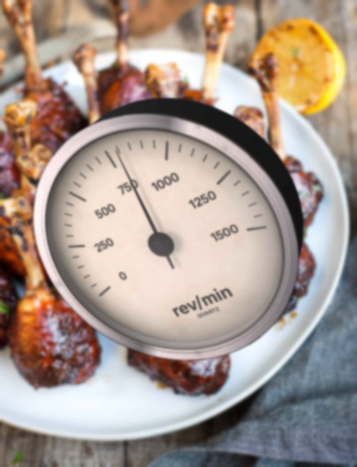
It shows **800** rpm
